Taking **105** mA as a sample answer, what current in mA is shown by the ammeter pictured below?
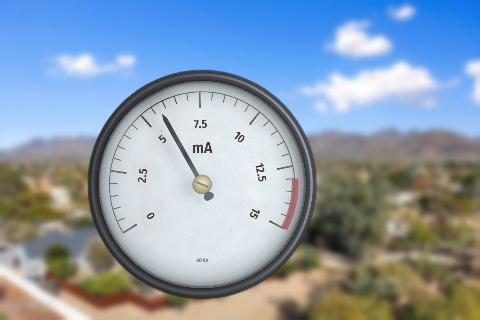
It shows **5.75** mA
